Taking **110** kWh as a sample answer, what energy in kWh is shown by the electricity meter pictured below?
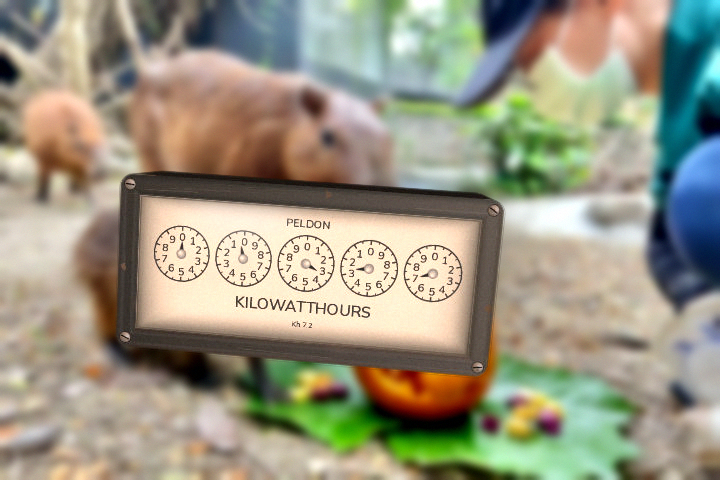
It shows **327** kWh
